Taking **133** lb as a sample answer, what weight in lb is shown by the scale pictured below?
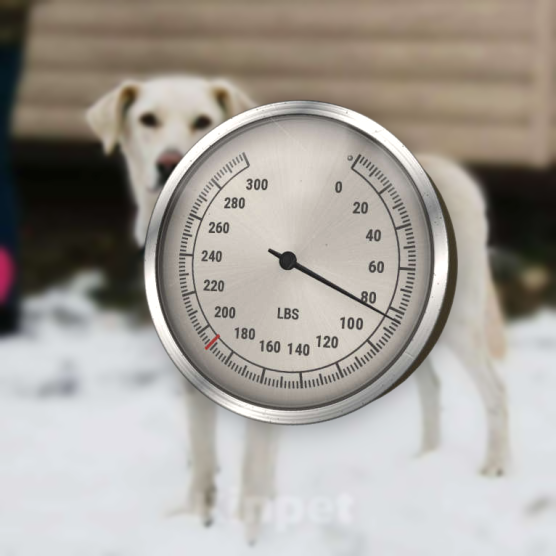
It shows **84** lb
